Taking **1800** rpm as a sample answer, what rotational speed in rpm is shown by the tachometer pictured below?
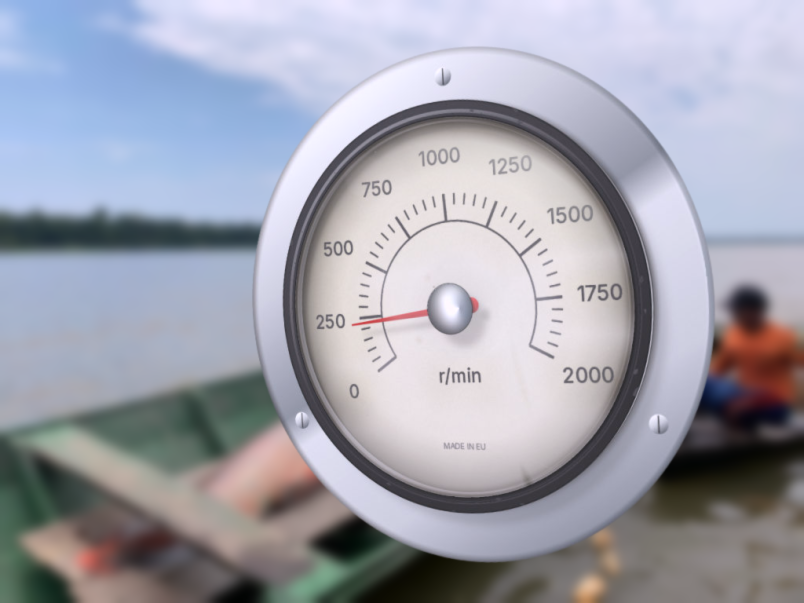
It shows **225** rpm
